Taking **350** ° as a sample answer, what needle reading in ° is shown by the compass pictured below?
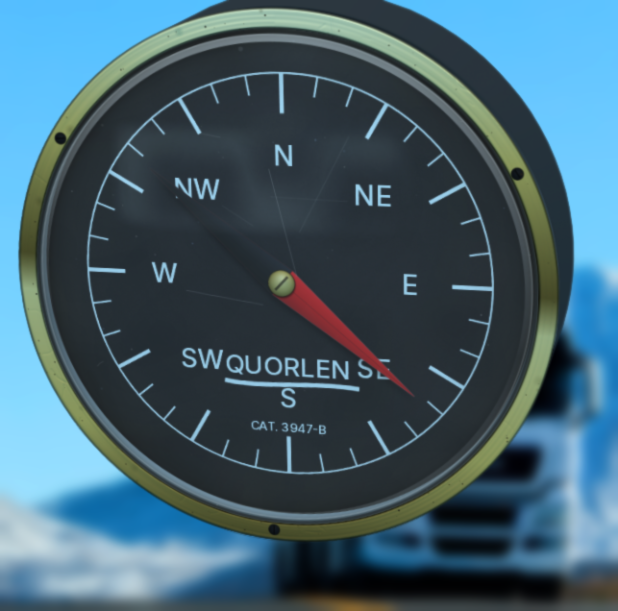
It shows **130** °
